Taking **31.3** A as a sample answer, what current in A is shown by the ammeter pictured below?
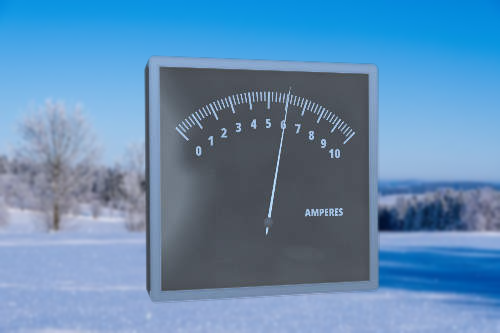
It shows **6** A
